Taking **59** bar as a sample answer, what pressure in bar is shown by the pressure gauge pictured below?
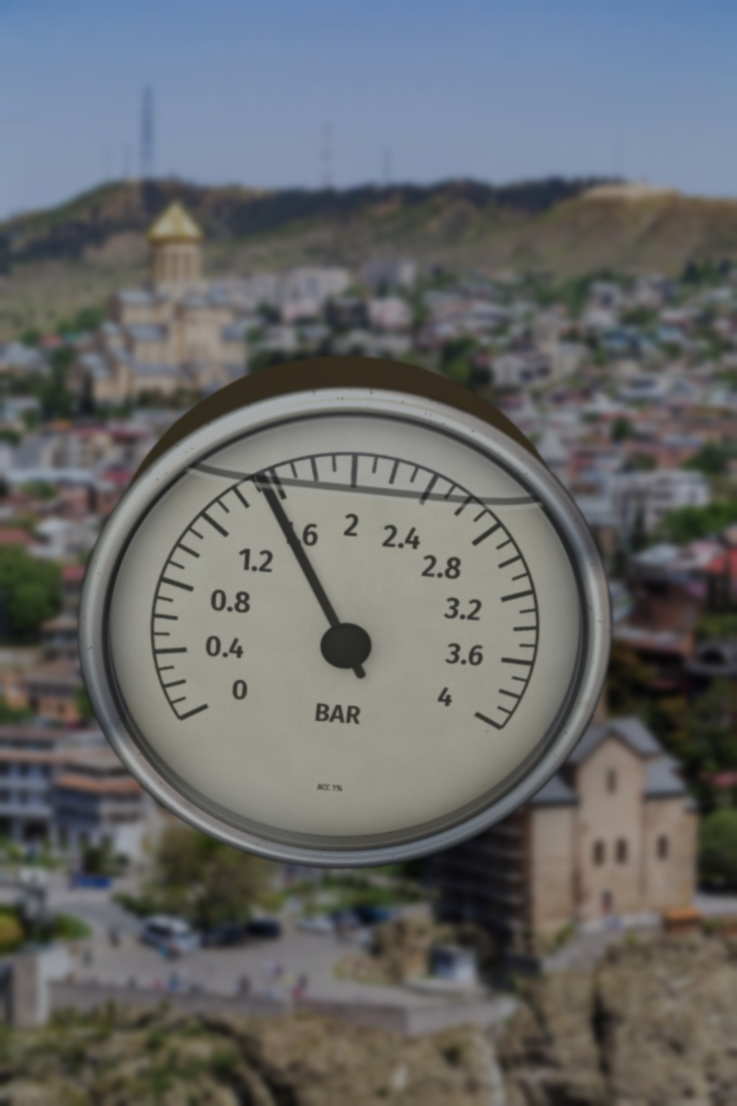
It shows **1.55** bar
